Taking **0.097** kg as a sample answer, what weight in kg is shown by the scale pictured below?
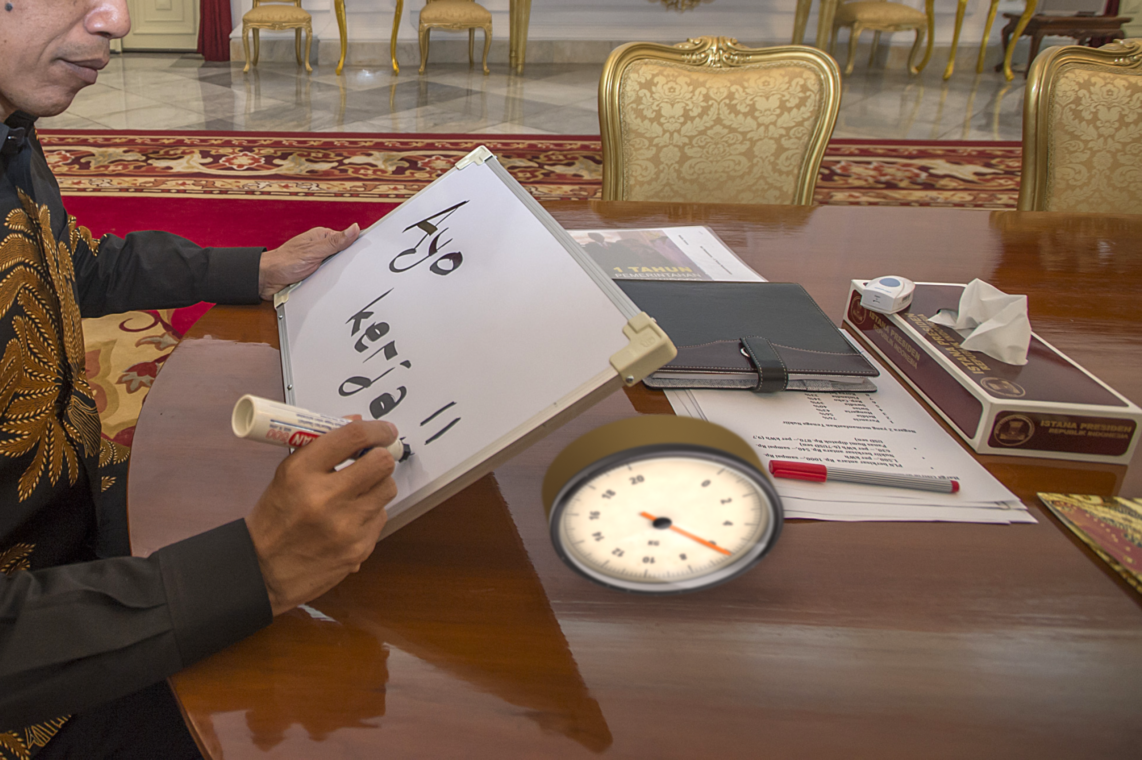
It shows **6** kg
